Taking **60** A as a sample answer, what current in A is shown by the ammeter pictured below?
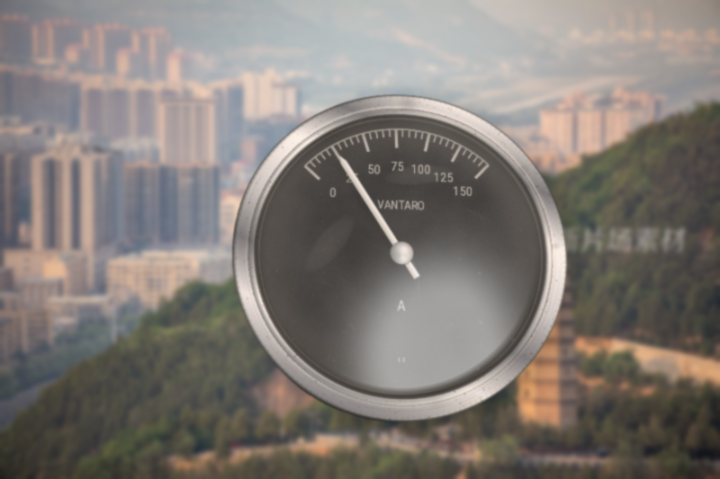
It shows **25** A
